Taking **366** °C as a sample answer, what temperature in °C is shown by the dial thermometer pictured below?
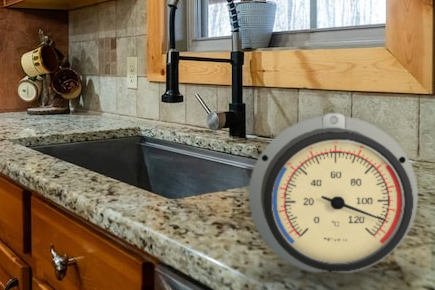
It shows **110** °C
